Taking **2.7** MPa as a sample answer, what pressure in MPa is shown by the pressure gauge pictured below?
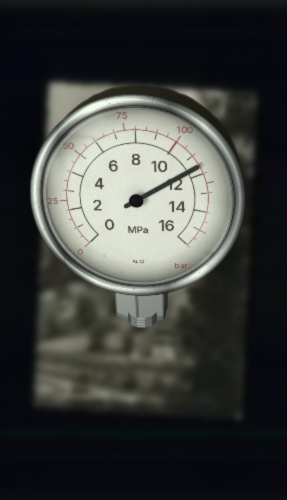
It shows **11.5** MPa
